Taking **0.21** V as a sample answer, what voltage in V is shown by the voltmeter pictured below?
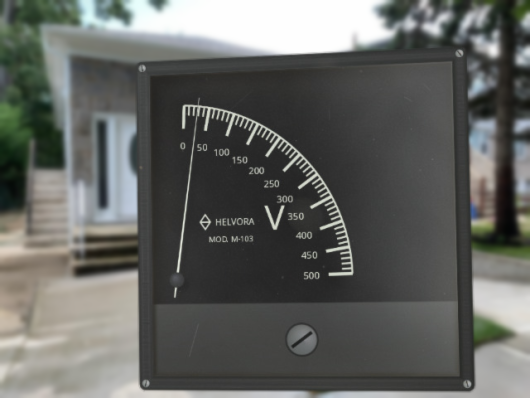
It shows **30** V
